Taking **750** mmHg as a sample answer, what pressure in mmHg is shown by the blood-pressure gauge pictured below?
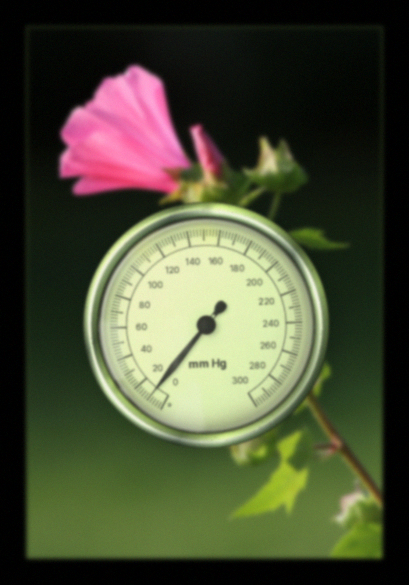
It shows **10** mmHg
